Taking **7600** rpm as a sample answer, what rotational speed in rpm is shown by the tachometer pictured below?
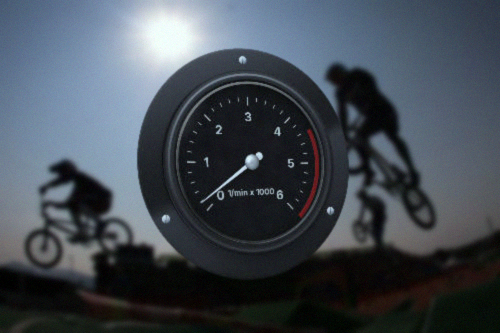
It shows **200** rpm
